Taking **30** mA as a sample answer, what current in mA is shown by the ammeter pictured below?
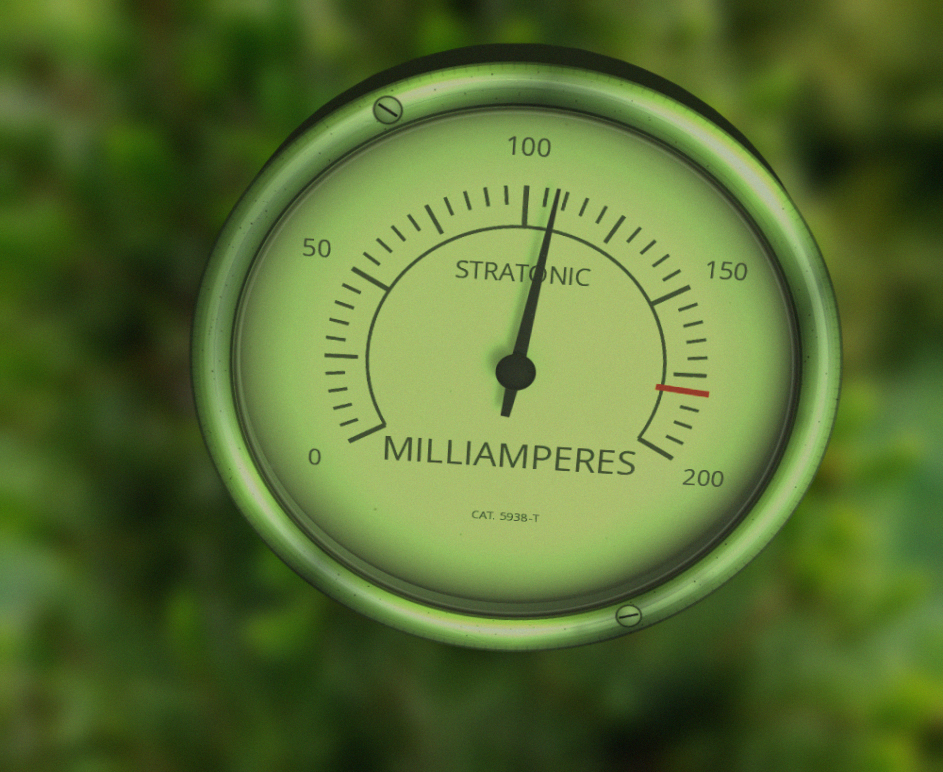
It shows **107.5** mA
